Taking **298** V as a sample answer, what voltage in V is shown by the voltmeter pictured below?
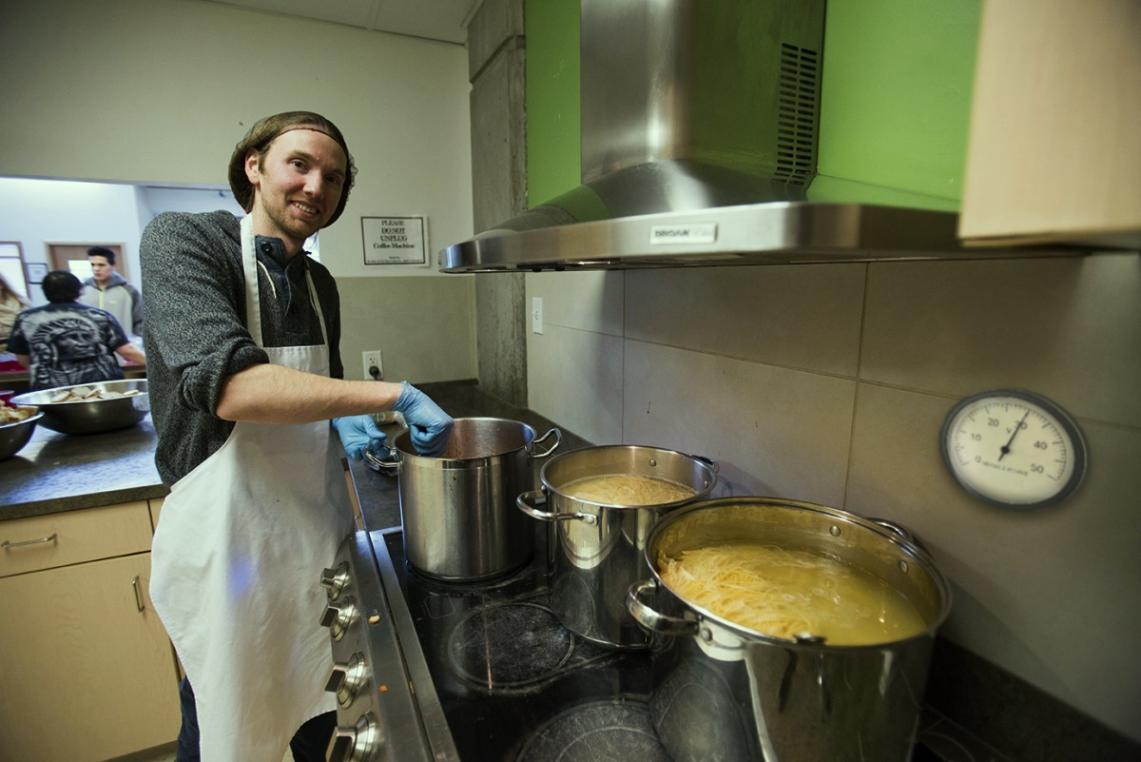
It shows **30** V
